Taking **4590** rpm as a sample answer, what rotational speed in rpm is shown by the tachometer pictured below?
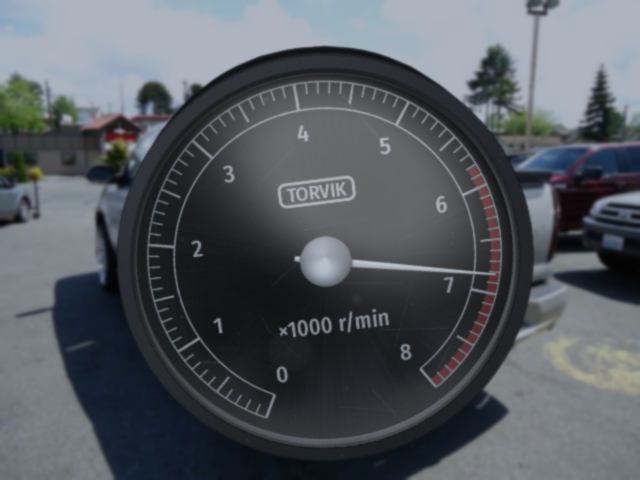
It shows **6800** rpm
